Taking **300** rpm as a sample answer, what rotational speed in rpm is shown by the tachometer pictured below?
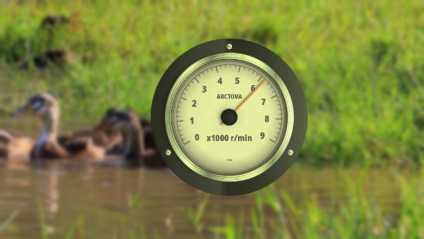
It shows **6200** rpm
